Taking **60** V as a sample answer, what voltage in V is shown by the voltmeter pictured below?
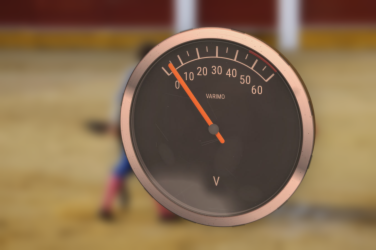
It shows **5** V
